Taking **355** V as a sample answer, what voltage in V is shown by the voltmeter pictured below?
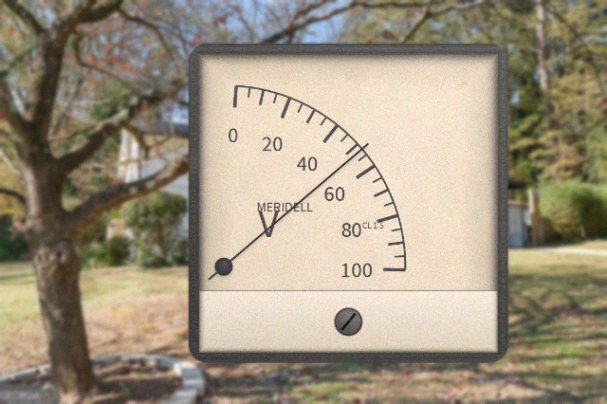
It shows **52.5** V
